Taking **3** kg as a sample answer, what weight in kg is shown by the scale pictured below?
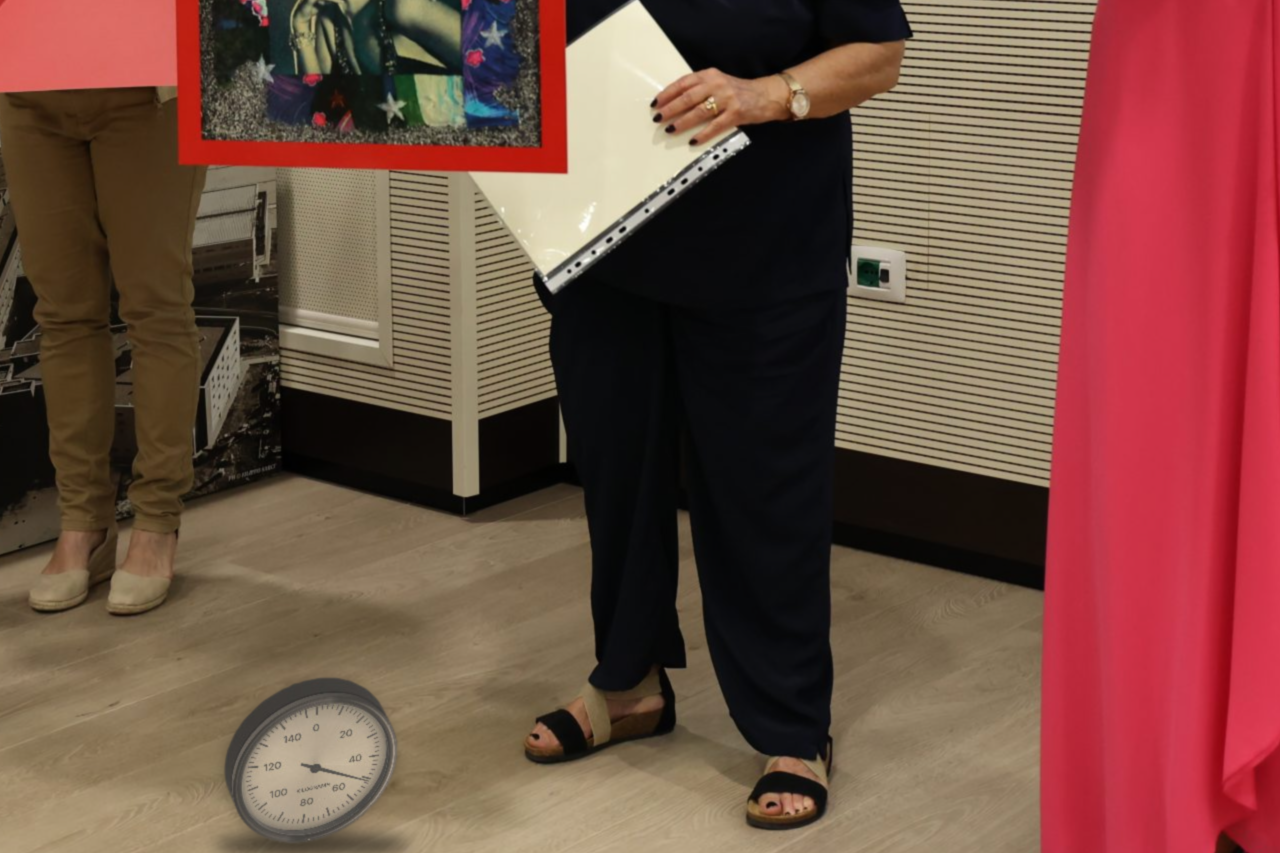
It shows **50** kg
